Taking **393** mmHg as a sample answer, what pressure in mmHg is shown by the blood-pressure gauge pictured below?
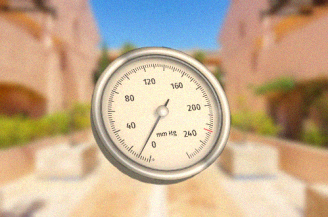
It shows **10** mmHg
